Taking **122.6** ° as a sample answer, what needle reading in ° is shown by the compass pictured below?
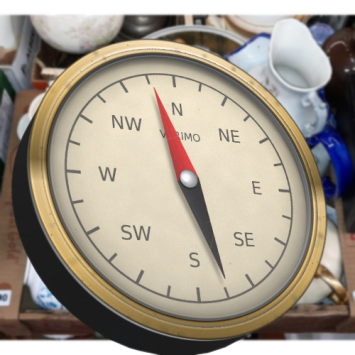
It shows **345** °
